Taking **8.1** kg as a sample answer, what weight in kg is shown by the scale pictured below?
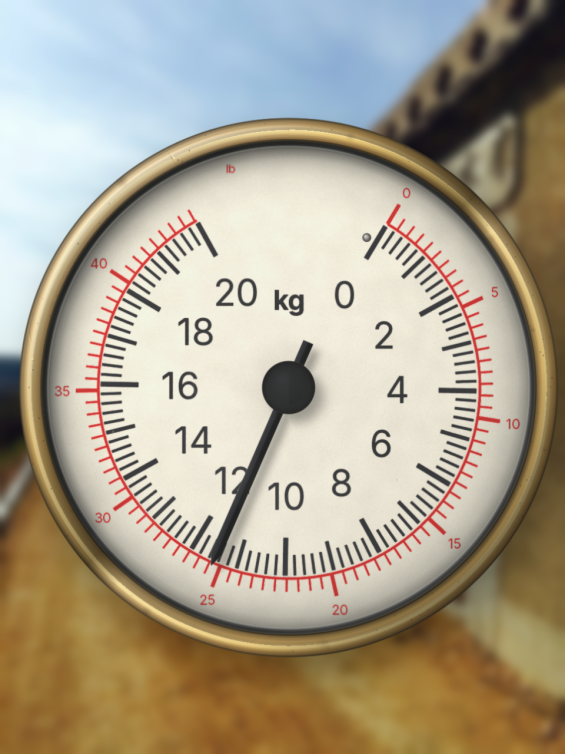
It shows **11.5** kg
